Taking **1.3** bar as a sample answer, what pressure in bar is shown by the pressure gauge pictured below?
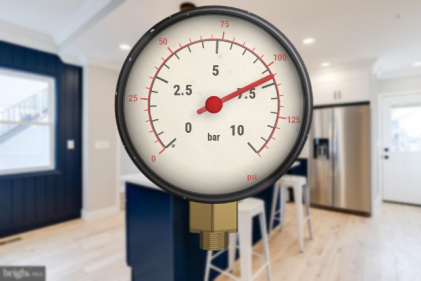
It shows **7.25** bar
